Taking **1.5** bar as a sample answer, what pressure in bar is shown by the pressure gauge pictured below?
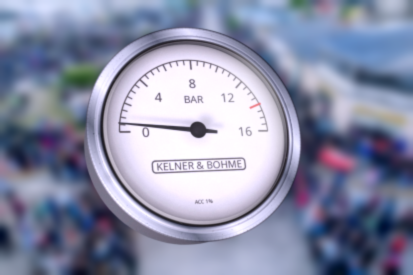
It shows **0.5** bar
